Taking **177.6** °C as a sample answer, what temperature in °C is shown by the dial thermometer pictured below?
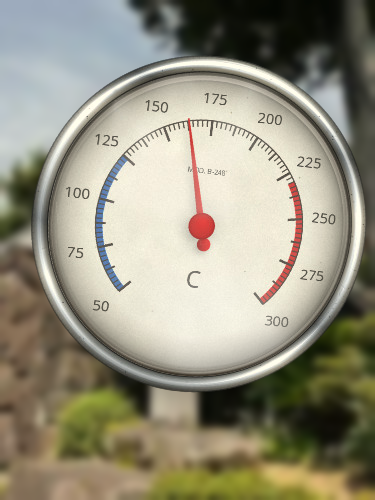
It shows **162.5** °C
